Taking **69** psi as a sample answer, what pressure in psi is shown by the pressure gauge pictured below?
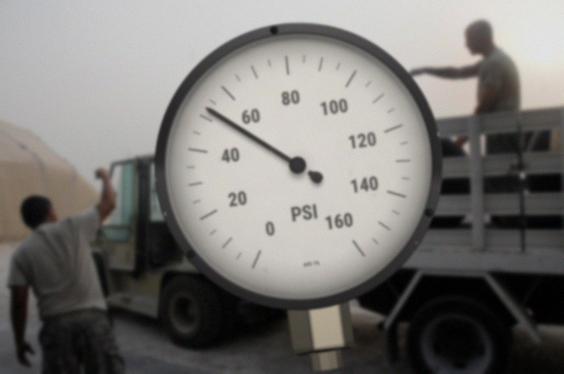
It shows **52.5** psi
